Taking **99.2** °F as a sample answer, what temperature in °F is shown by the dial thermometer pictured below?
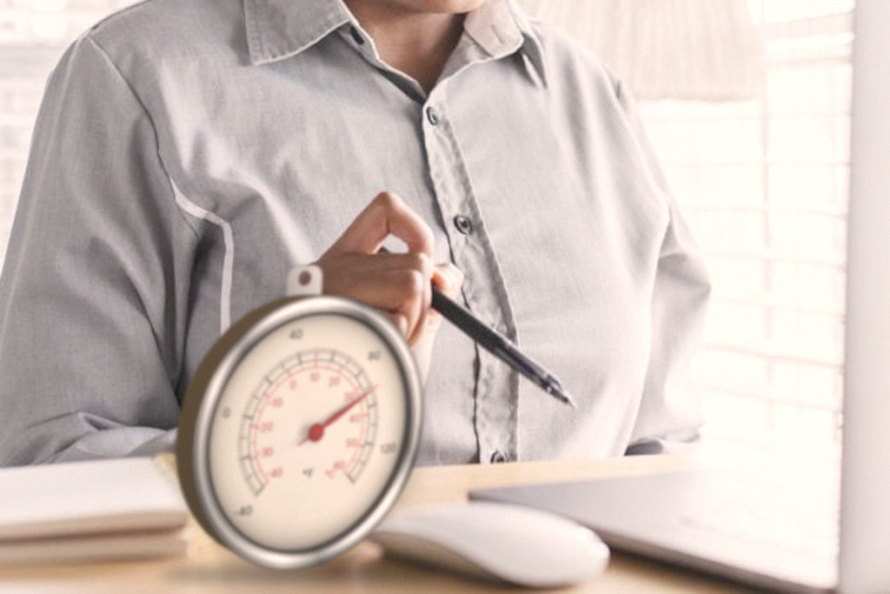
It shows **90** °F
